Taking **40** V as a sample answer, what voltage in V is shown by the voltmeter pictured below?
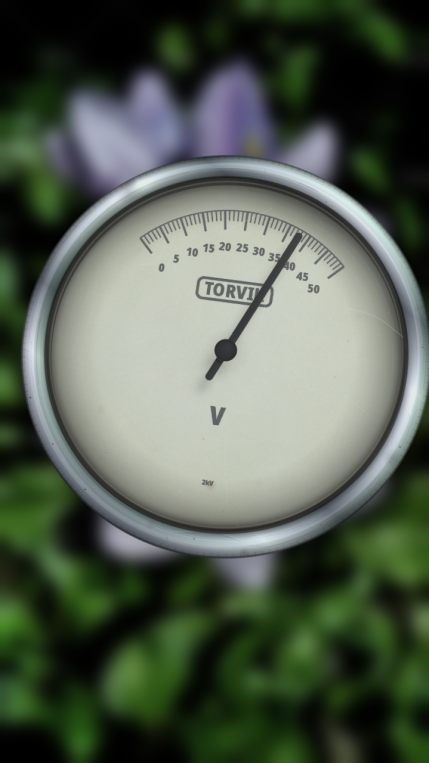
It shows **38** V
